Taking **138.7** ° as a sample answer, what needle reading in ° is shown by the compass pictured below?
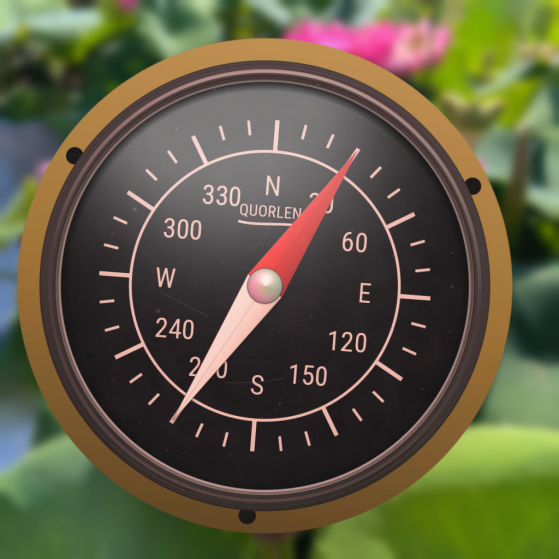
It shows **30** °
